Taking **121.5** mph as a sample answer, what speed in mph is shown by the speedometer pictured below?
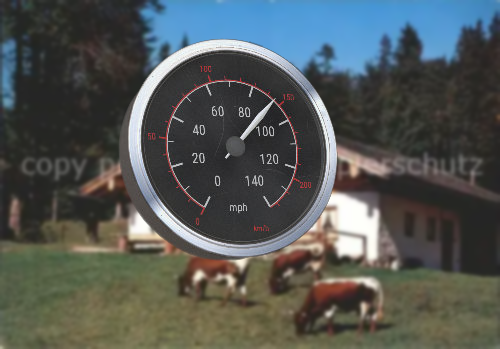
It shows **90** mph
